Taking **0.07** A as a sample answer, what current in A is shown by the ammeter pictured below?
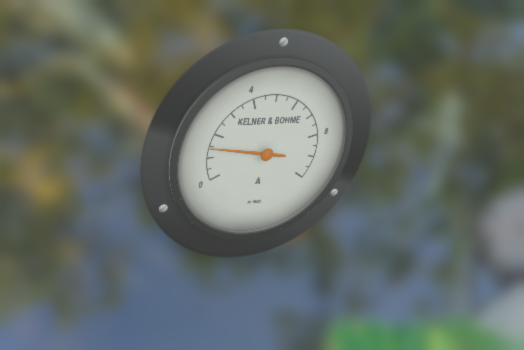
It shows **1.5** A
